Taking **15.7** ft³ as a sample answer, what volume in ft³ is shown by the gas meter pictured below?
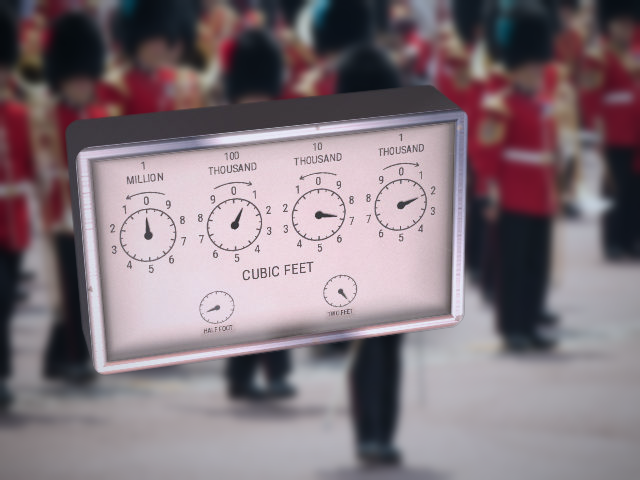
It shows **7200** ft³
